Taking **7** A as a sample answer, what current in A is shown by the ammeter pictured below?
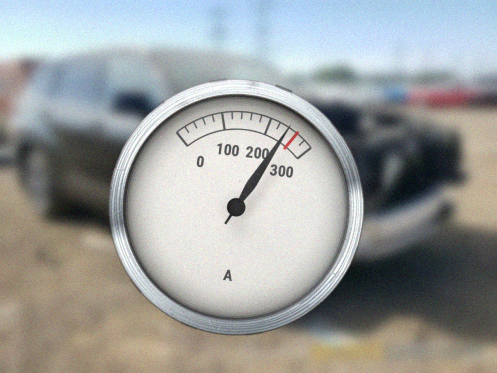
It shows **240** A
